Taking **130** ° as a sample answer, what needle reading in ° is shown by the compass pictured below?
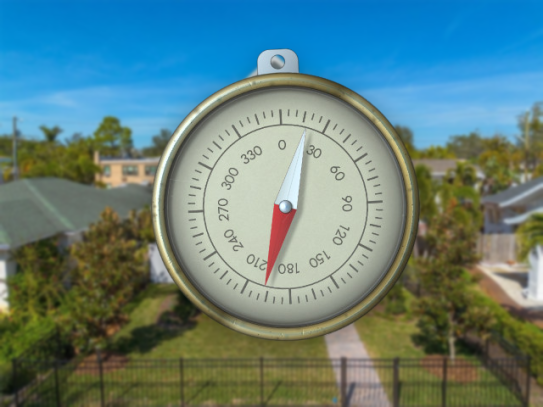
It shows **197.5** °
